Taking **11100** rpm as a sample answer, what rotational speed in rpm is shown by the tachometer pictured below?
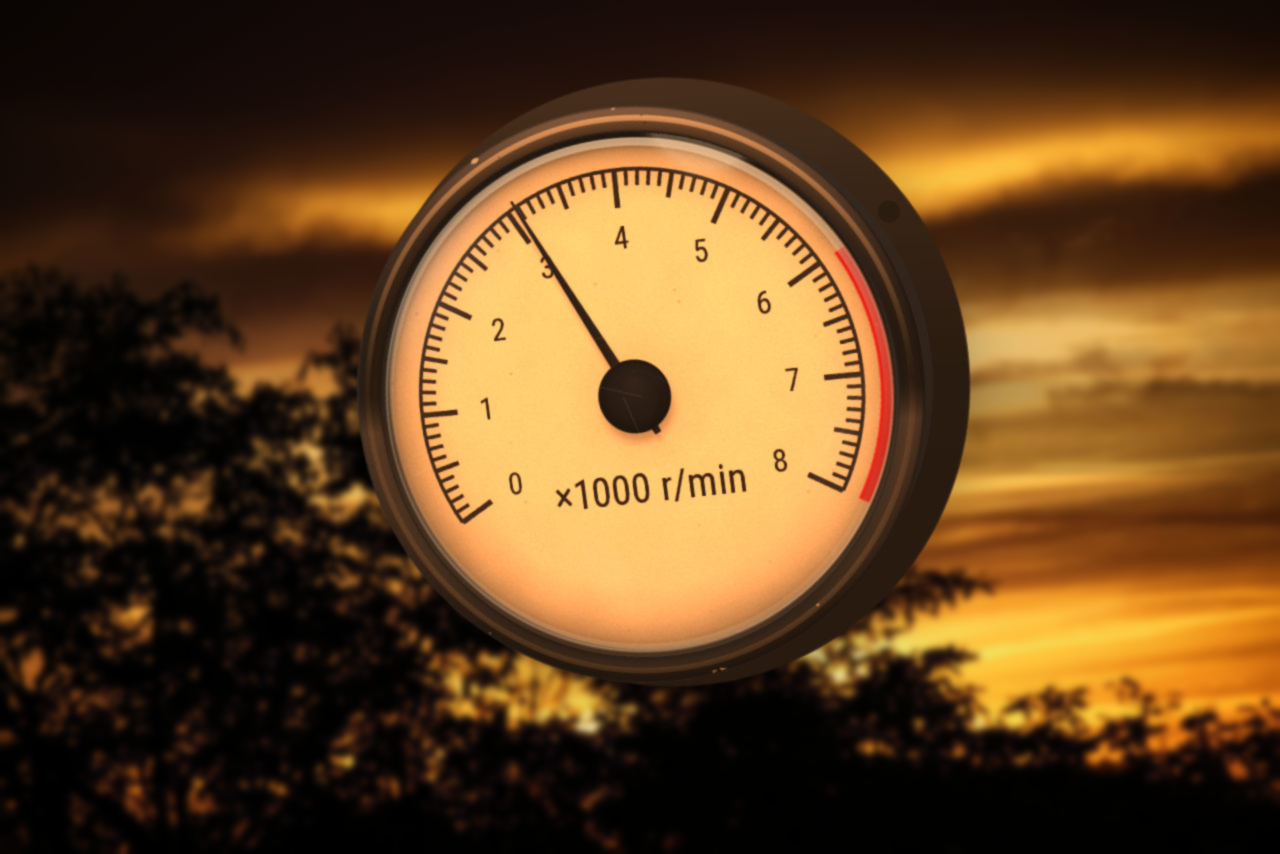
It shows **3100** rpm
